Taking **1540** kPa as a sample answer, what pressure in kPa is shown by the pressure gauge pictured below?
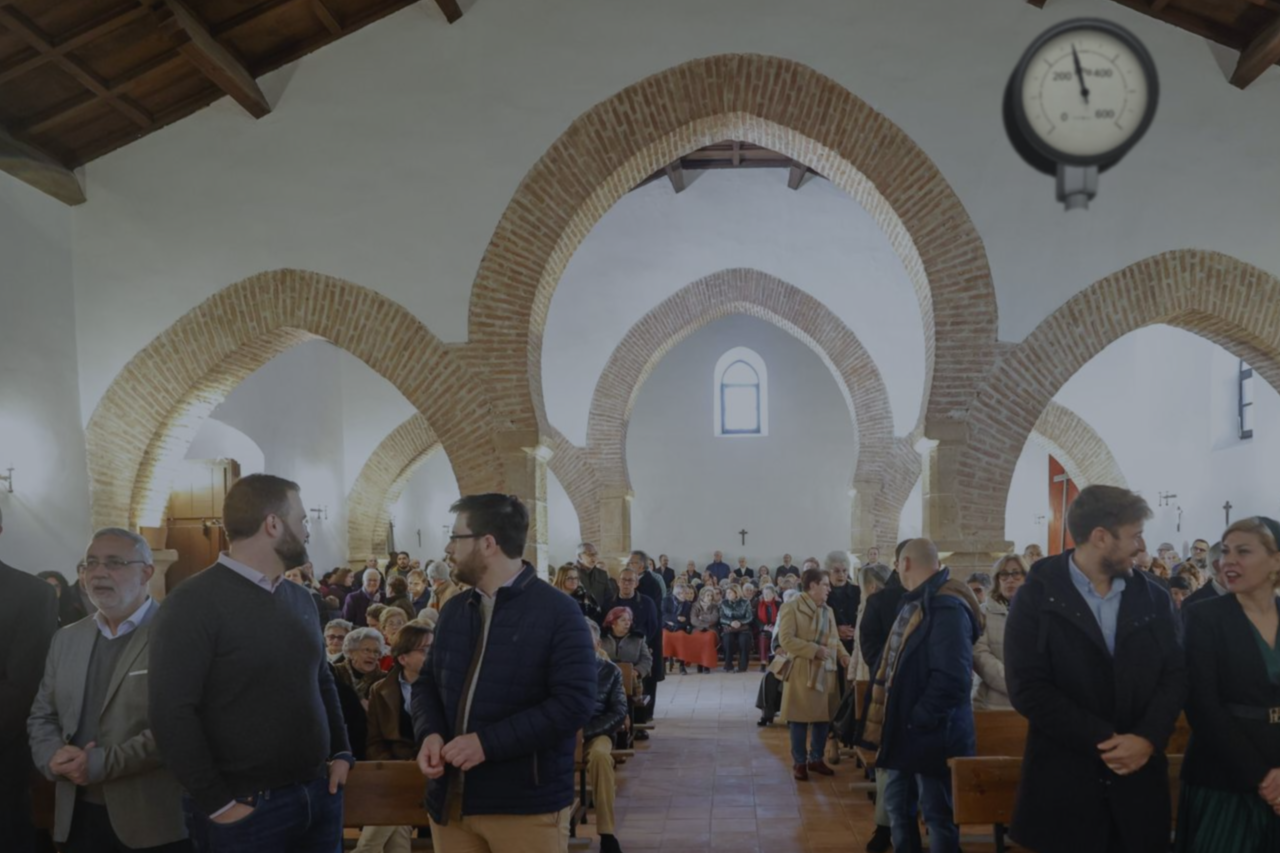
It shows **275** kPa
